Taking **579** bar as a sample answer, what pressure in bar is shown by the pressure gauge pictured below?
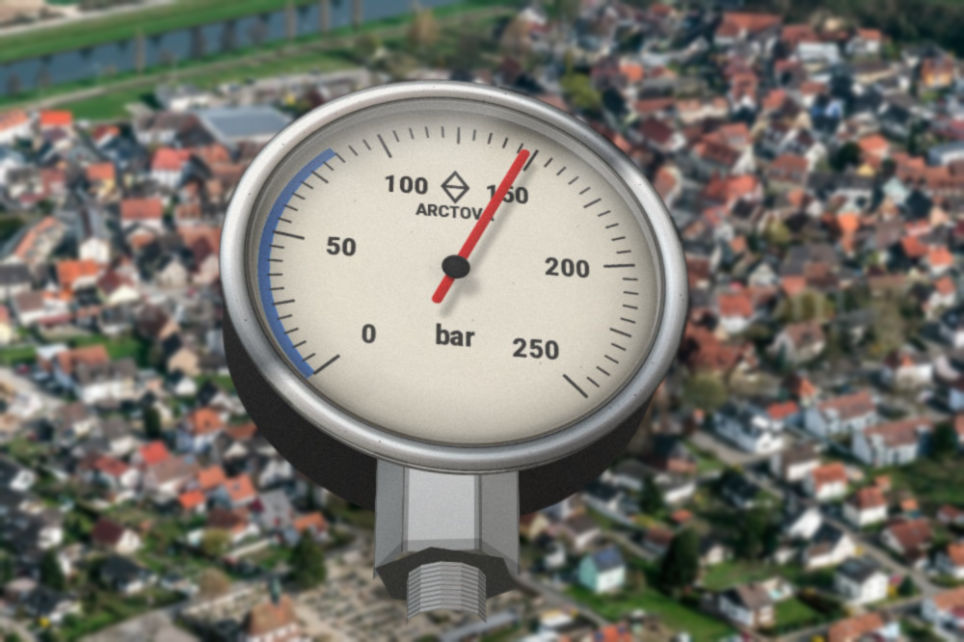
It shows **147.5** bar
